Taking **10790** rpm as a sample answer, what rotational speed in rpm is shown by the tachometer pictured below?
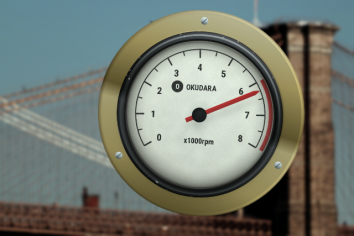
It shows **6250** rpm
